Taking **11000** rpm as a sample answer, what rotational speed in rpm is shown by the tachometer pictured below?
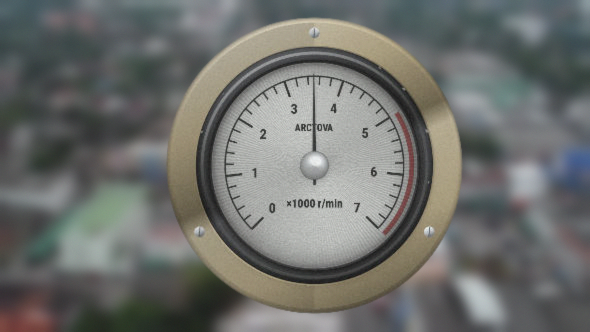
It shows **3500** rpm
